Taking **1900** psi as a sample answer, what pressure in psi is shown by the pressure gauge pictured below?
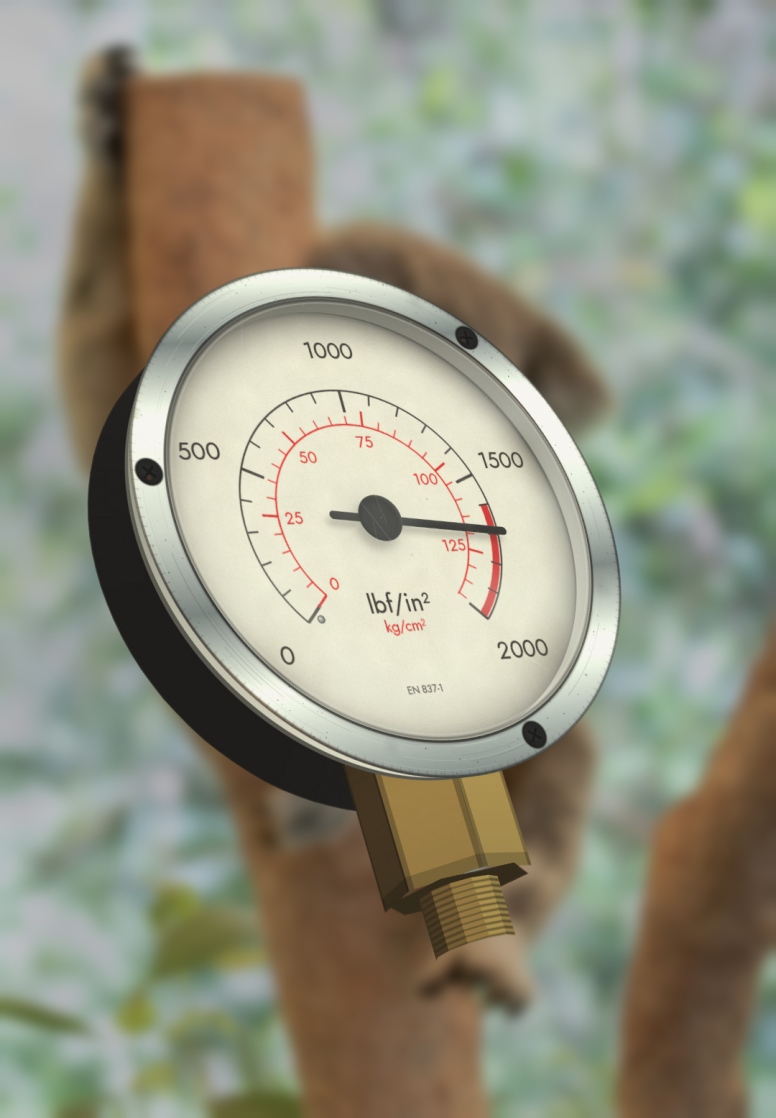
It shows **1700** psi
